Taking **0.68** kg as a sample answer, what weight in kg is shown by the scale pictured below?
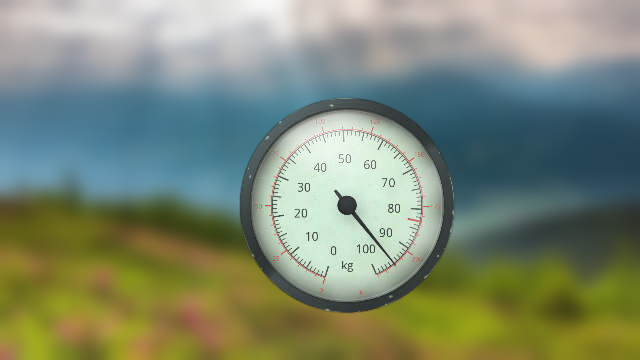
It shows **95** kg
